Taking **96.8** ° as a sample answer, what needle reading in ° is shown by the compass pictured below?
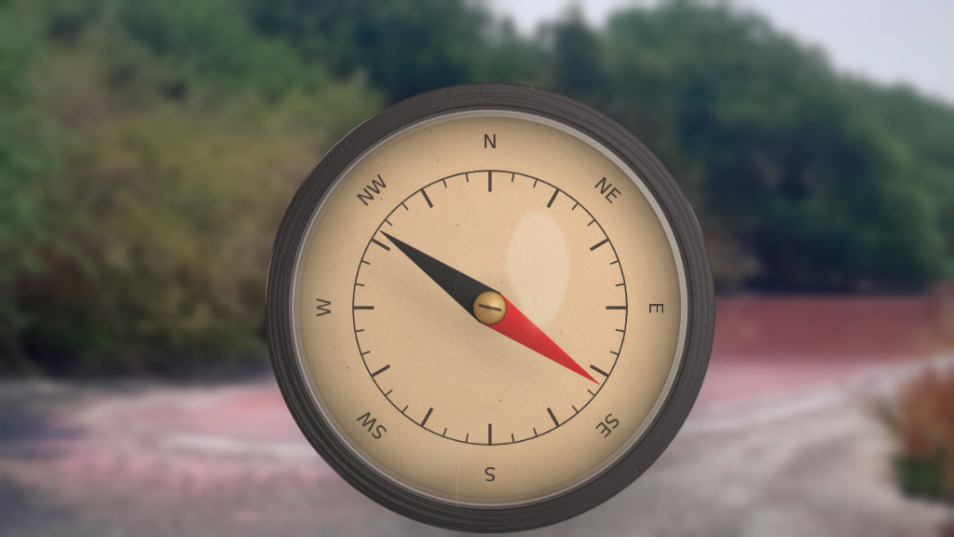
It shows **125** °
